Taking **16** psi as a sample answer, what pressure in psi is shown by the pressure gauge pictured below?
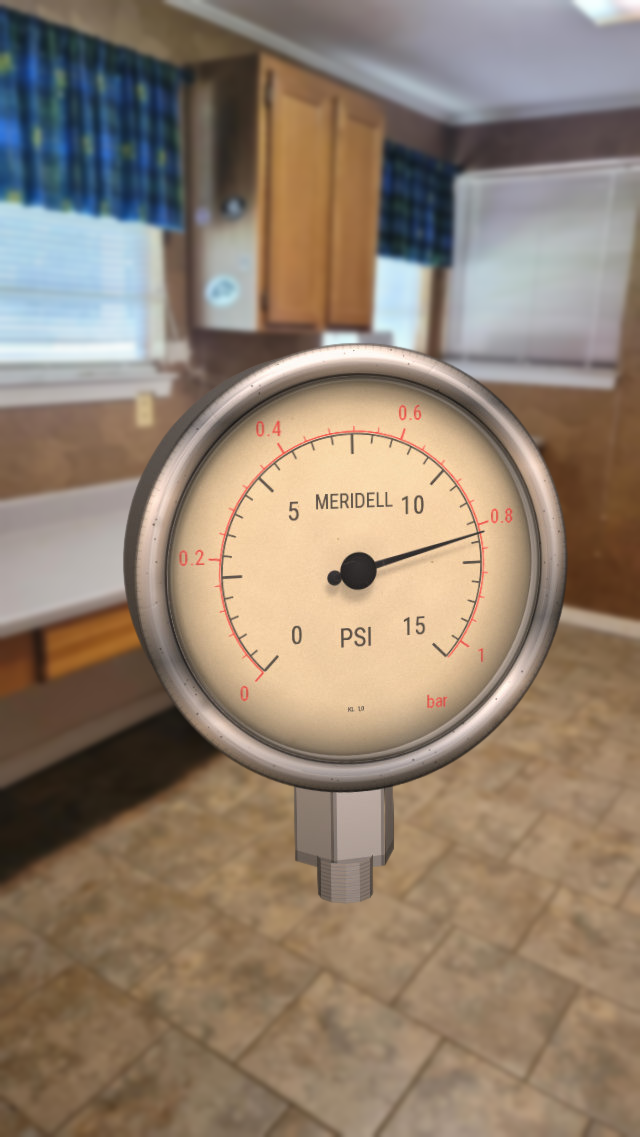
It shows **11.75** psi
